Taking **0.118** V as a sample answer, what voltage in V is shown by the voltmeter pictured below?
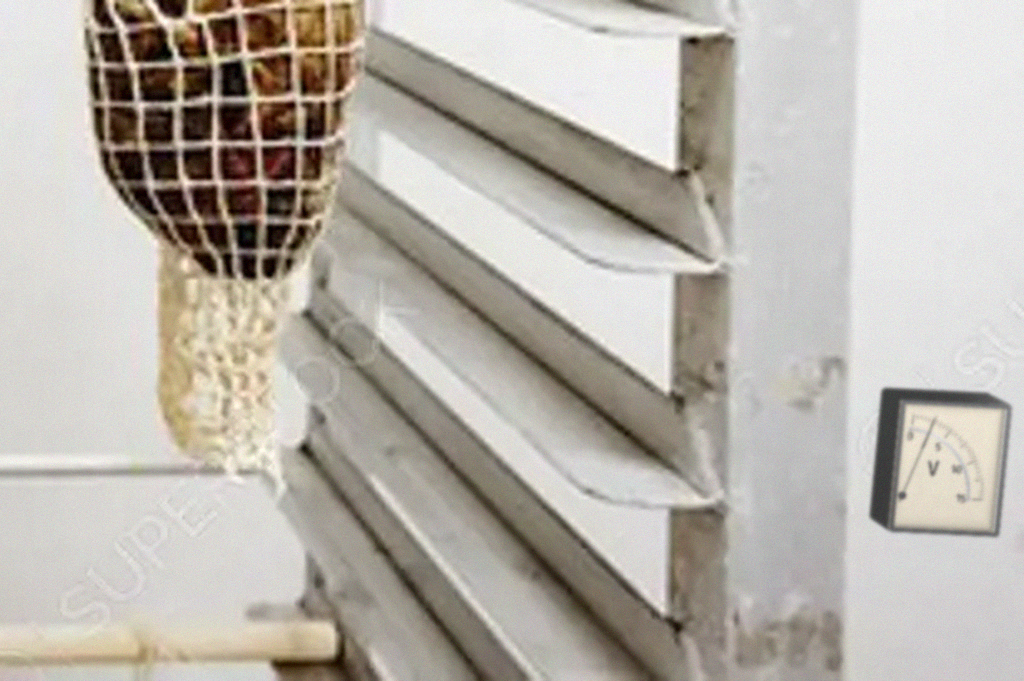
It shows **2.5** V
